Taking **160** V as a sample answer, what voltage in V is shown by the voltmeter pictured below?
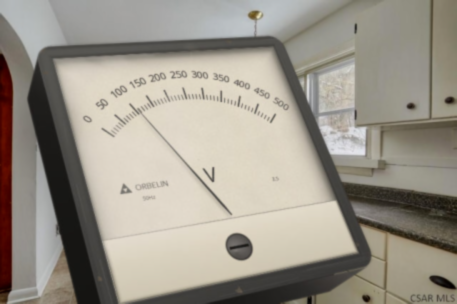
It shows **100** V
